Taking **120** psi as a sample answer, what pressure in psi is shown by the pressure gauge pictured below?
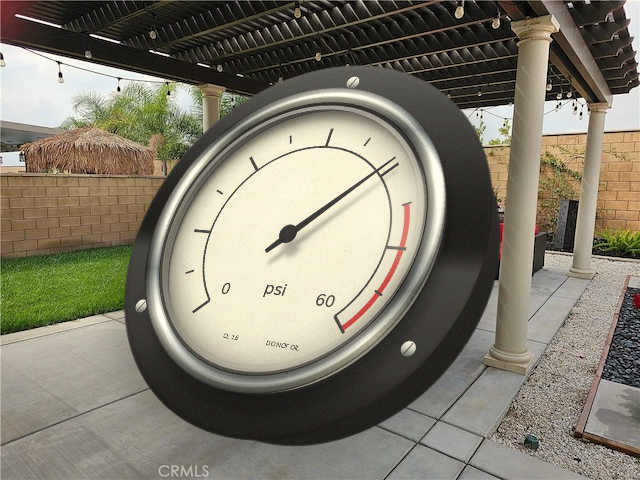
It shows **40** psi
